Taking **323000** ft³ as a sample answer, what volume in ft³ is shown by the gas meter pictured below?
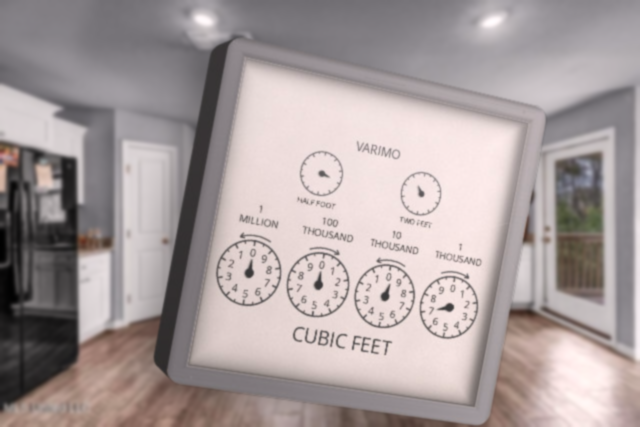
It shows **999700** ft³
